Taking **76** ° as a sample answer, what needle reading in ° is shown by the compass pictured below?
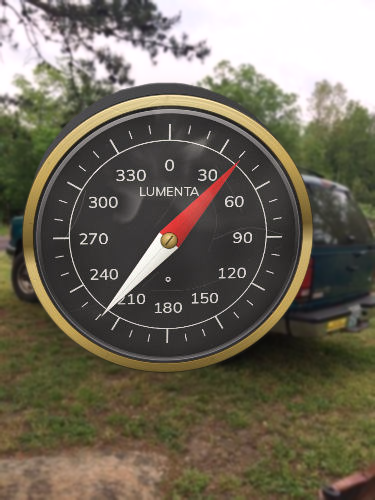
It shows **40** °
